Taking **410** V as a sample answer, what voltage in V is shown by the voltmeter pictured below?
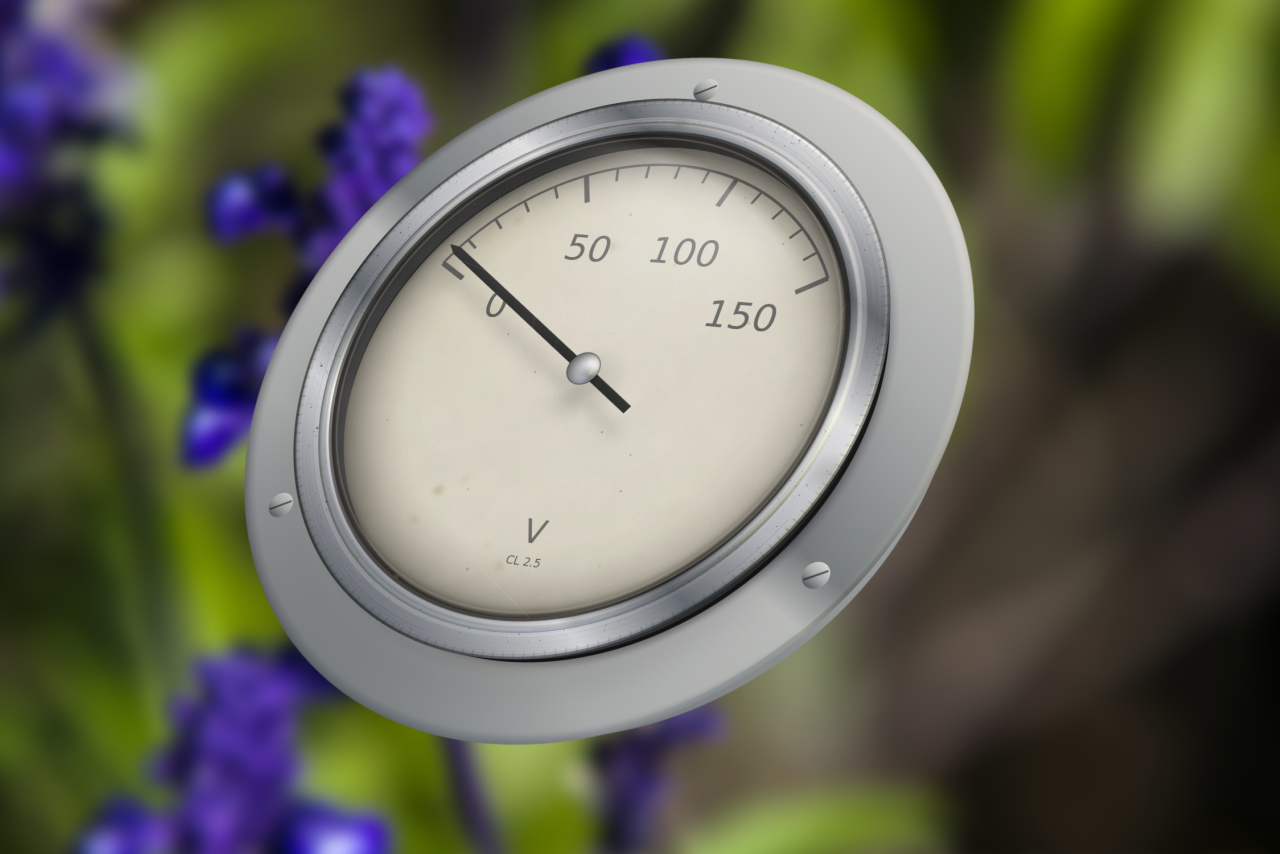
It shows **5** V
